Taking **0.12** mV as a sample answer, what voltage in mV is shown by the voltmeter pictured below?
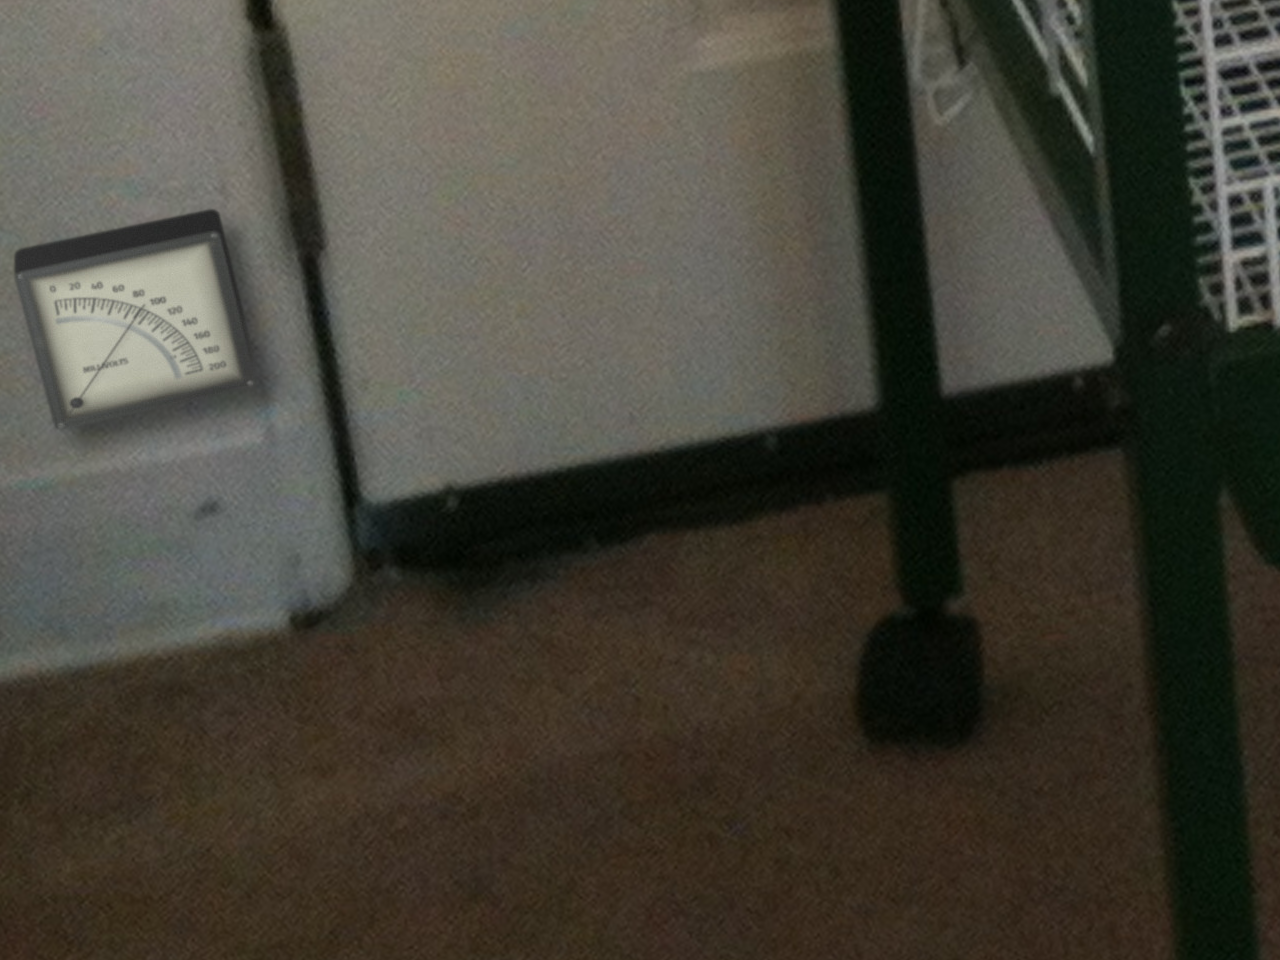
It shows **90** mV
